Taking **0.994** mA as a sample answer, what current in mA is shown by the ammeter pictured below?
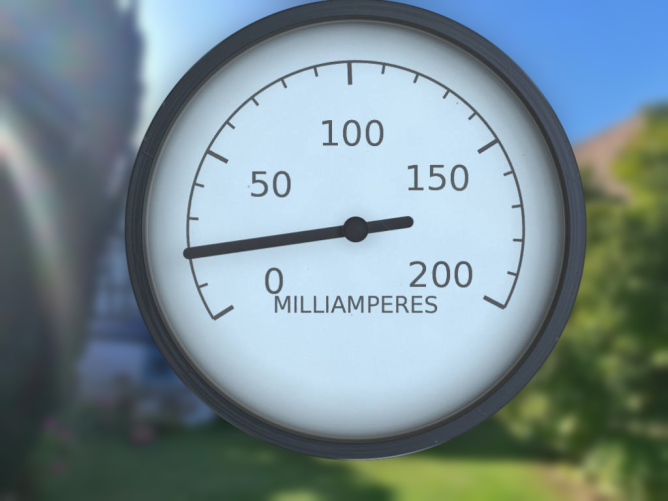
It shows **20** mA
